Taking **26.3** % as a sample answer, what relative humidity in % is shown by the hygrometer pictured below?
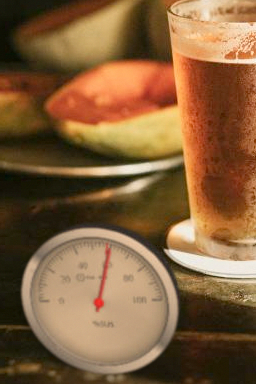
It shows **60** %
